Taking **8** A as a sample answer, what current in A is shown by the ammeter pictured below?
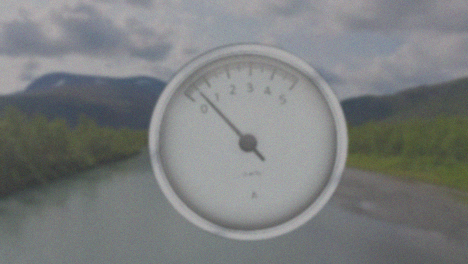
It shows **0.5** A
